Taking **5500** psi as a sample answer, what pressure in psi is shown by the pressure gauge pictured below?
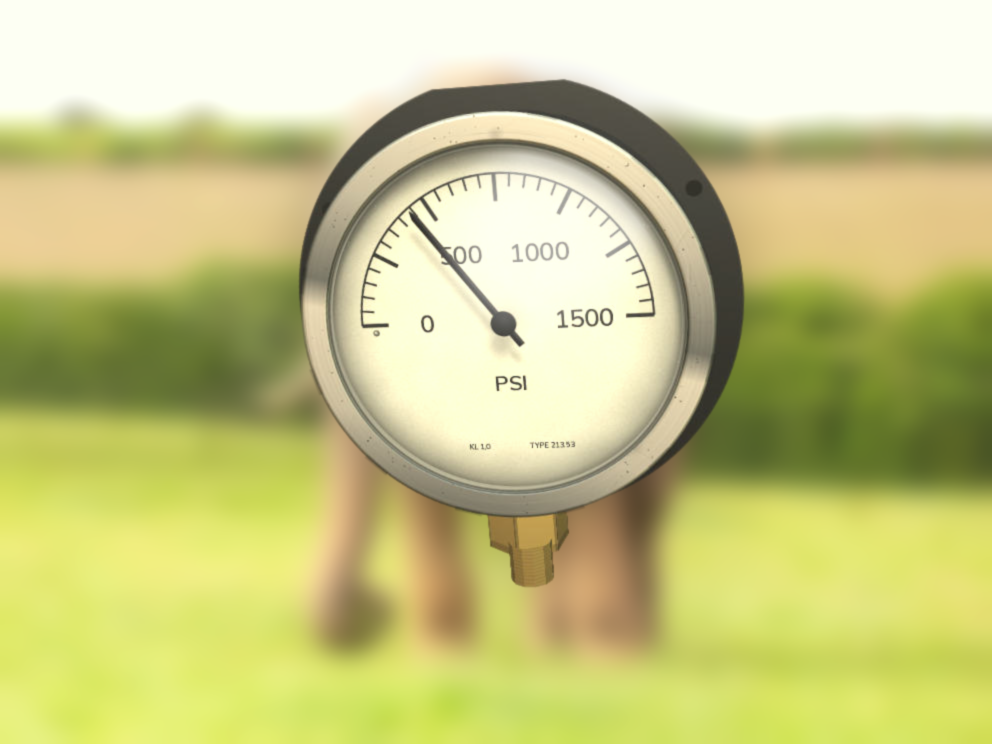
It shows **450** psi
